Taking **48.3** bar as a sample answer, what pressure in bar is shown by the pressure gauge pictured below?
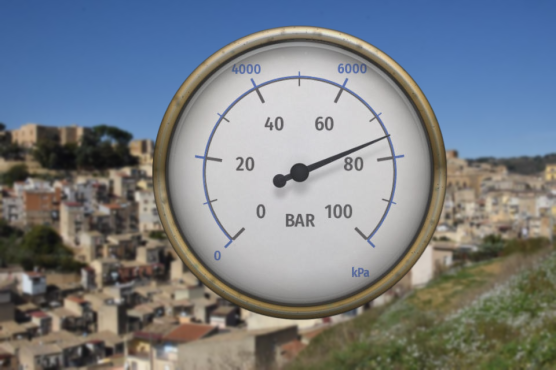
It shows **75** bar
